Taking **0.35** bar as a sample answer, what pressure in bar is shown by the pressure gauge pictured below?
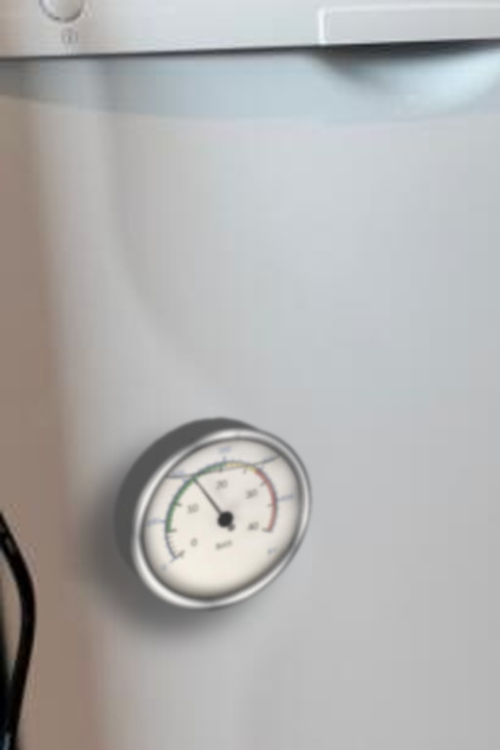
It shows **15** bar
